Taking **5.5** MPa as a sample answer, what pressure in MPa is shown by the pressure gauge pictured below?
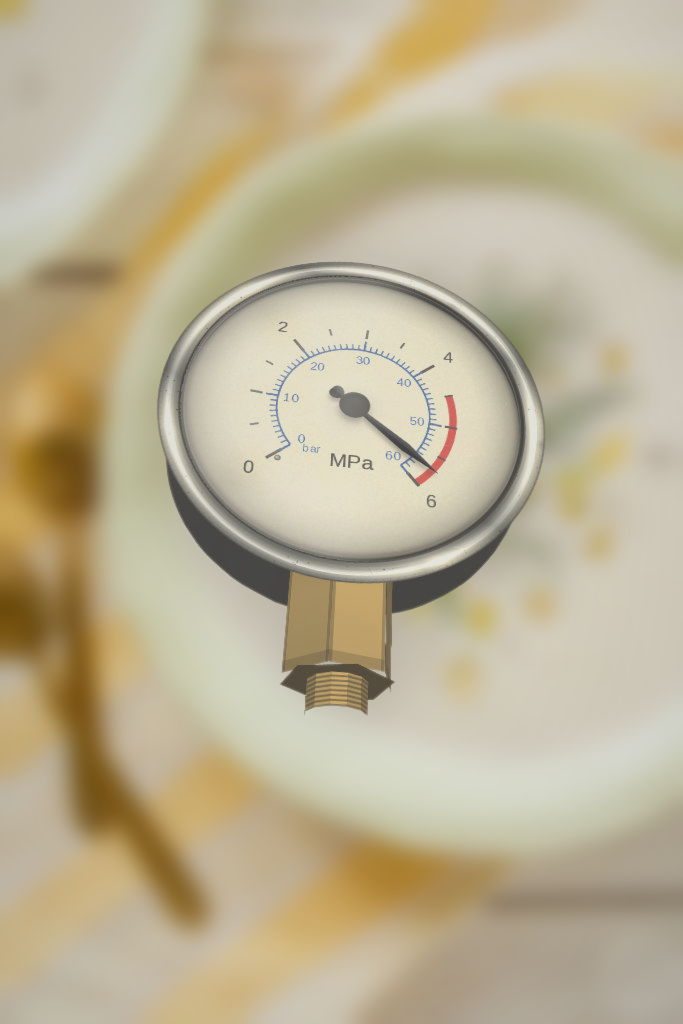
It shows **5.75** MPa
